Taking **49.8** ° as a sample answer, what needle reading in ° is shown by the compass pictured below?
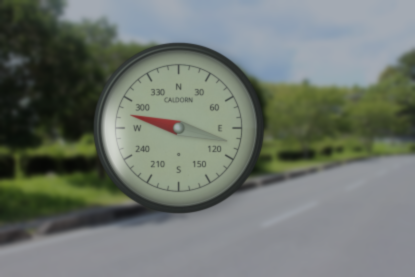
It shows **285** °
